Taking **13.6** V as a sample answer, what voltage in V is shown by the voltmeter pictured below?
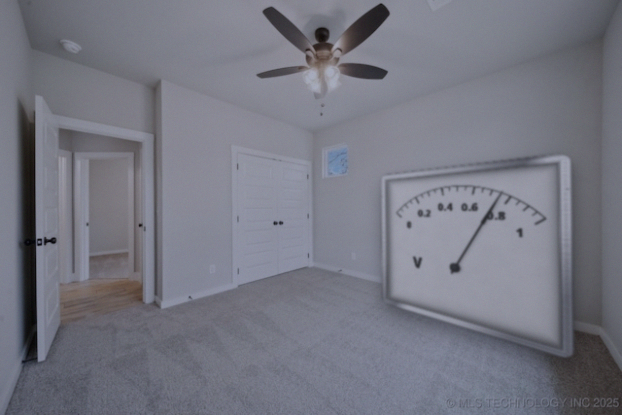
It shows **0.75** V
